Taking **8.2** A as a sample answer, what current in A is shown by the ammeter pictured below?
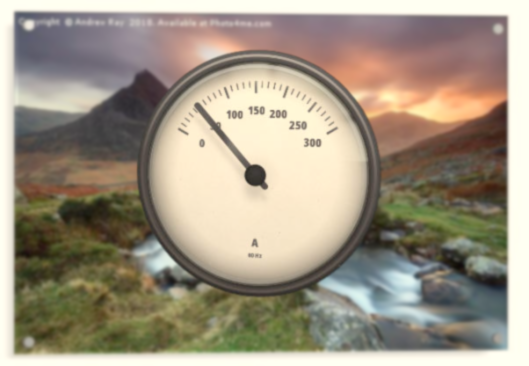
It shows **50** A
